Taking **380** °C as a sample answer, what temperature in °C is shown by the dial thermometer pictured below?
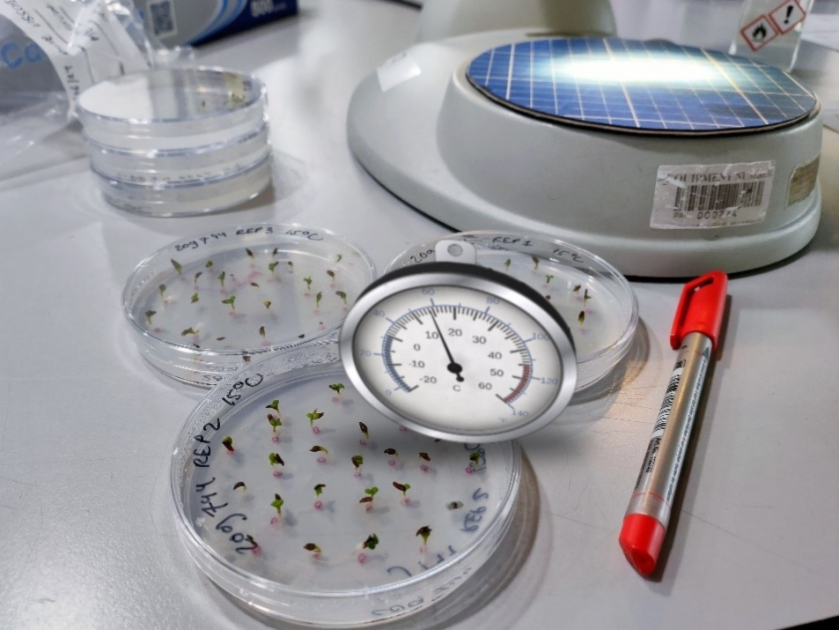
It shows **15** °C
